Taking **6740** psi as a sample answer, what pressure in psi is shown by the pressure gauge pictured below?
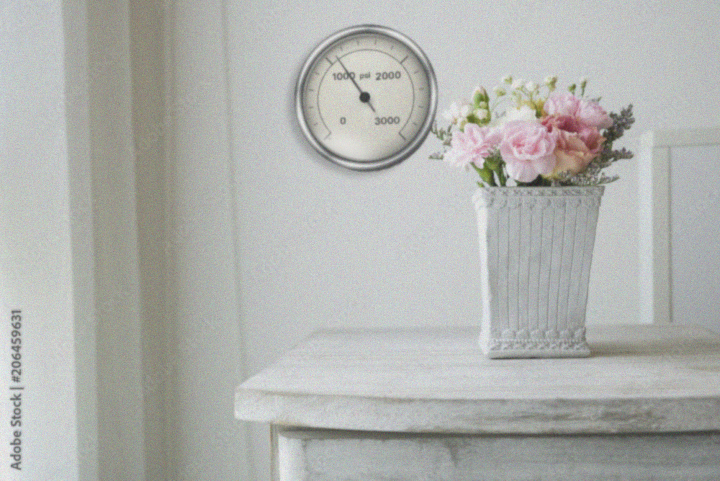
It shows **1100** psi
